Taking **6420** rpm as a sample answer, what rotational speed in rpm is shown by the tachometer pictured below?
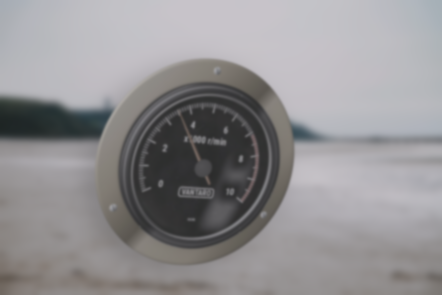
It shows **3500** rpm
